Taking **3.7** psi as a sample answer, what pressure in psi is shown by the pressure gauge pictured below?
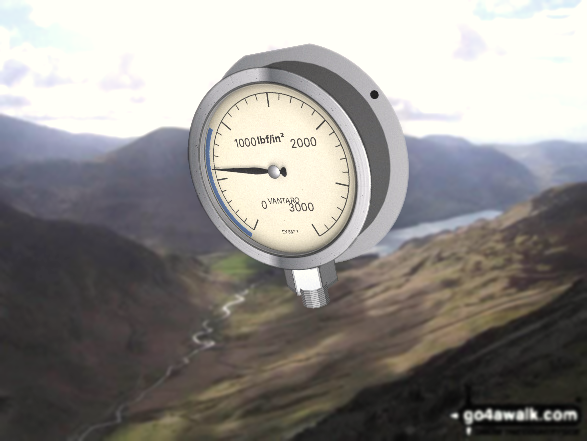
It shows **600** psi
